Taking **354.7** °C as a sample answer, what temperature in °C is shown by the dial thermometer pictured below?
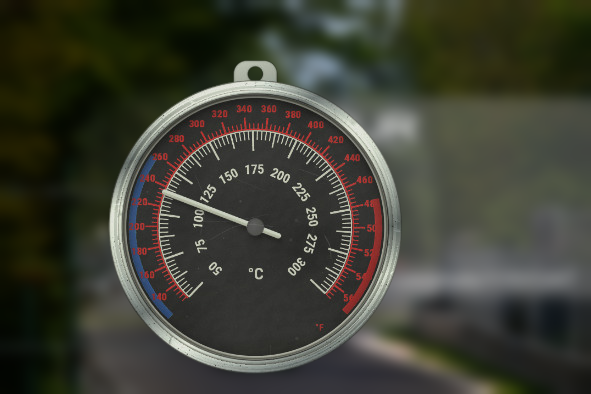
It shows **112.5** °C
